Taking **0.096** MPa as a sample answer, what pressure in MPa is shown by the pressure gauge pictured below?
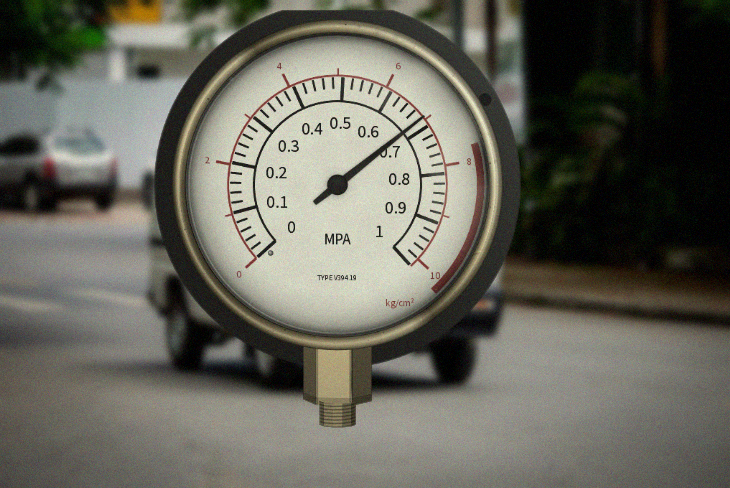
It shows **0.68** MPa
